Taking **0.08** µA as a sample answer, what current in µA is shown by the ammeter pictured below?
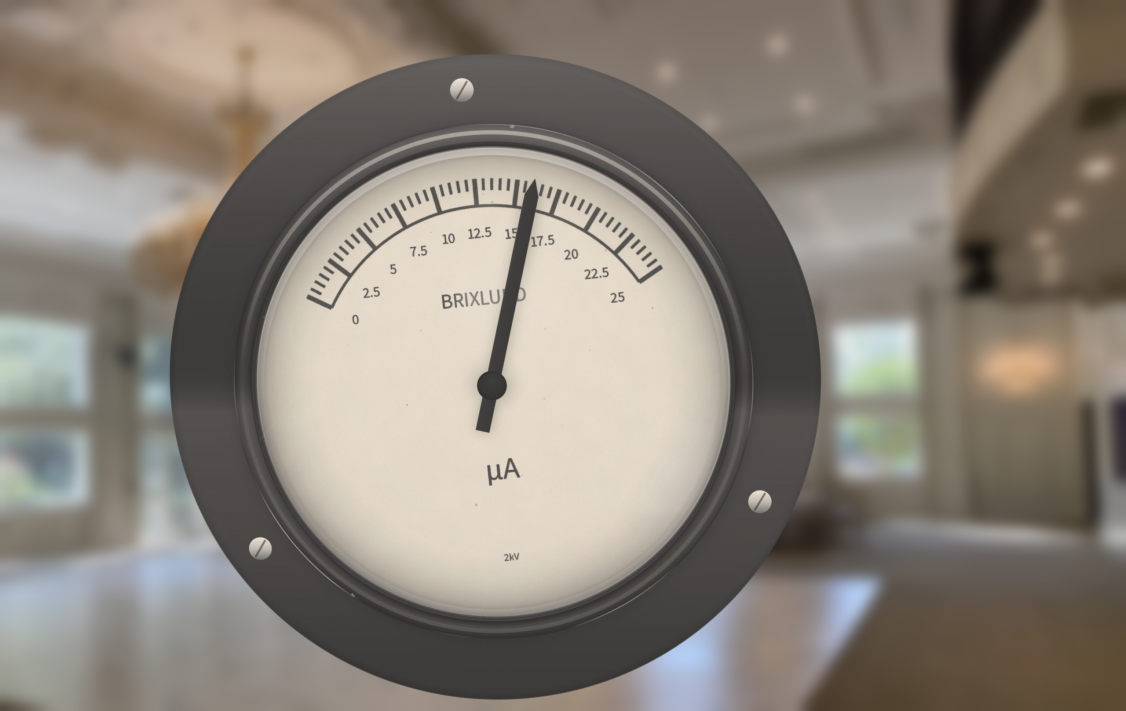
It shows **16** µA
